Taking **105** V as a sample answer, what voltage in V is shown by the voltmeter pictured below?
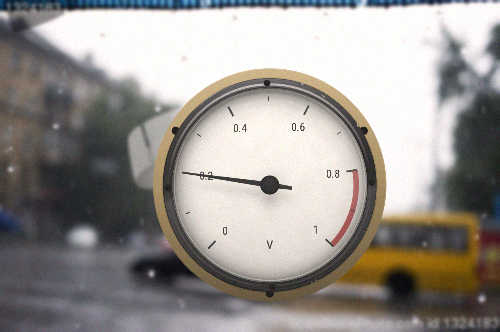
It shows **0.2** V
